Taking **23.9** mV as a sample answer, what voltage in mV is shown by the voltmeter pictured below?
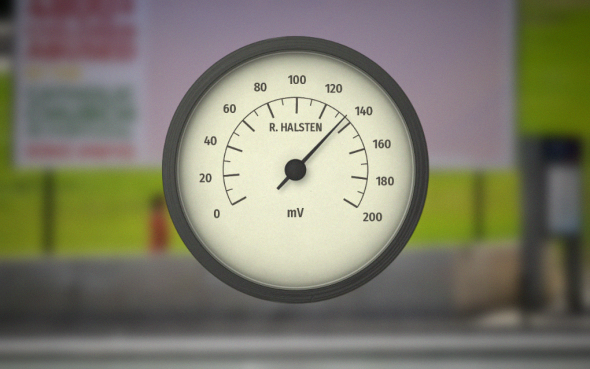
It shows **135** mV
